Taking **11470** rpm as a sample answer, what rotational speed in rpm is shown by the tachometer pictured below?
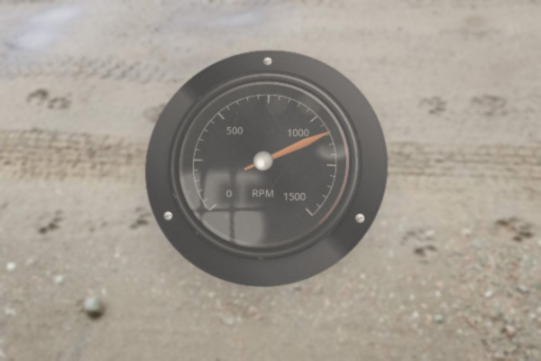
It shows **1100** rpm
